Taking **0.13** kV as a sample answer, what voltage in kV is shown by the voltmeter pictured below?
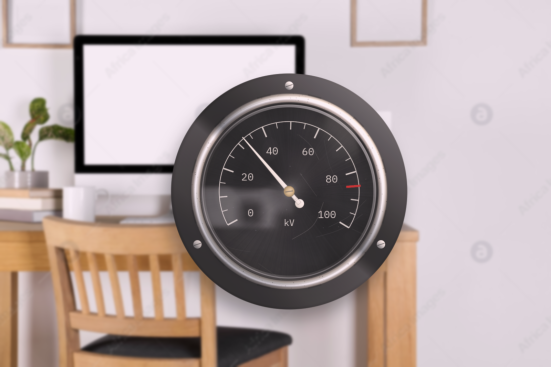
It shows **32.5** kV
